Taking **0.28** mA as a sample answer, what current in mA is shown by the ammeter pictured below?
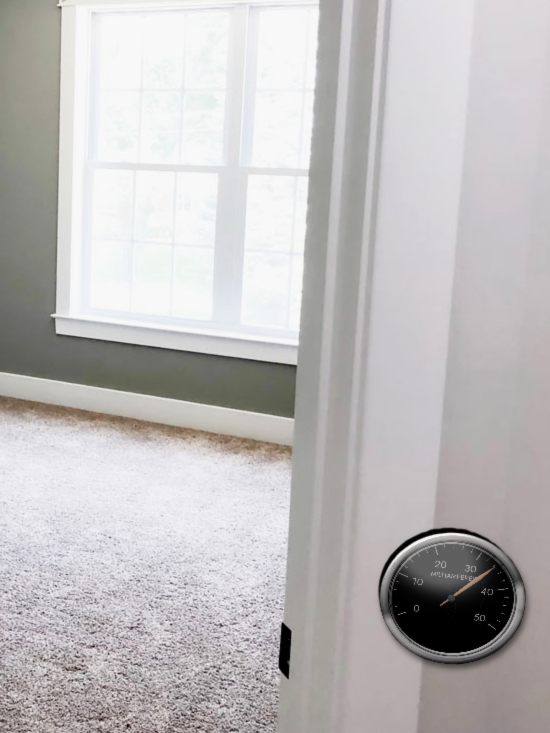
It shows **34** mA
